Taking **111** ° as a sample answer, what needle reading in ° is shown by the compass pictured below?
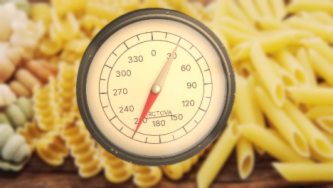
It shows **210** °
